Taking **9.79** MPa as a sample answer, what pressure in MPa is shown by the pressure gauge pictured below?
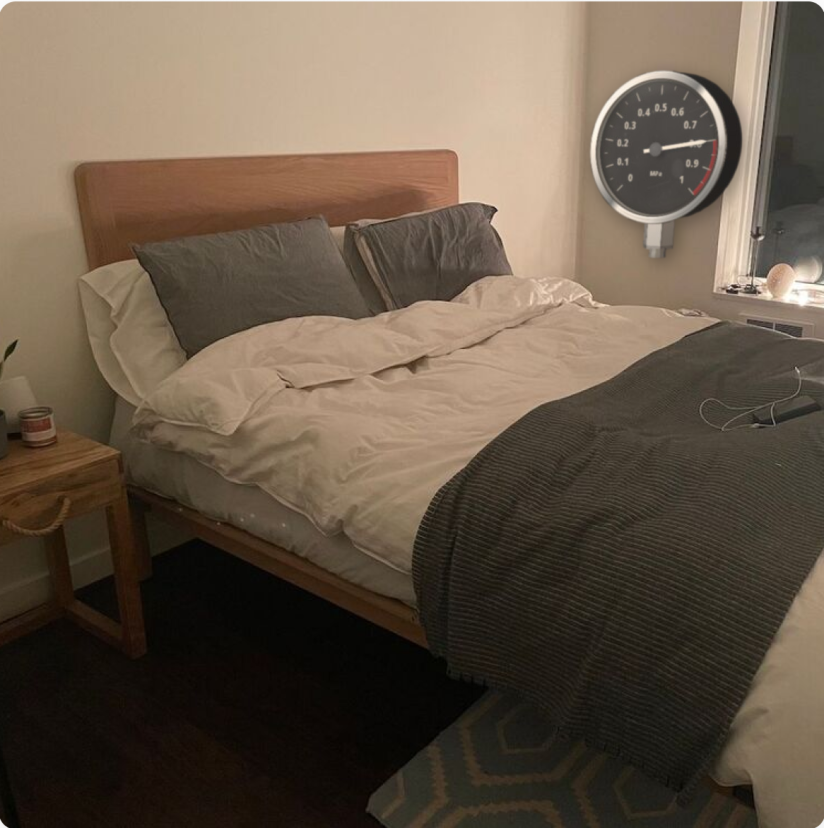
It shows **0.8** MPa
